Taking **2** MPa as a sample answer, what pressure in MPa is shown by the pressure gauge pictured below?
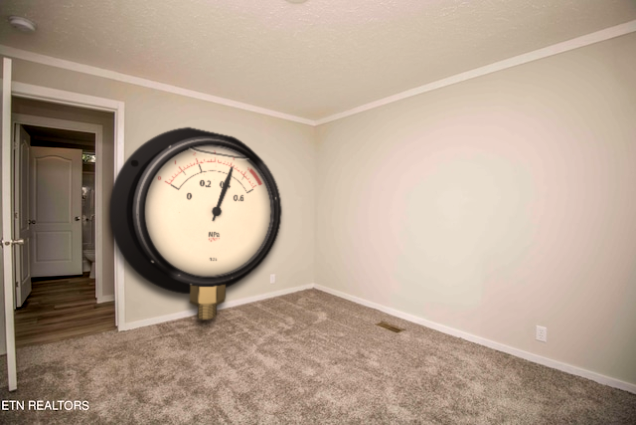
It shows **0.4** MPa
